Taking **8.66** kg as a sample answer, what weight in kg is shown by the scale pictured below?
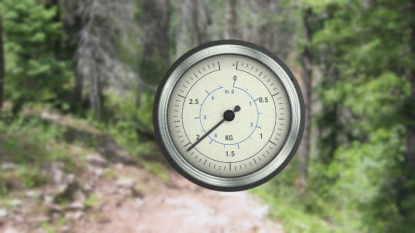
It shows **1.95** kg
